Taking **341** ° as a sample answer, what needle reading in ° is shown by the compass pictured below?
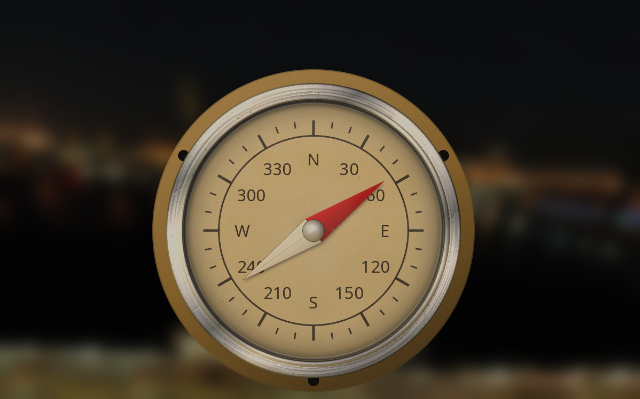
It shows **55** °
